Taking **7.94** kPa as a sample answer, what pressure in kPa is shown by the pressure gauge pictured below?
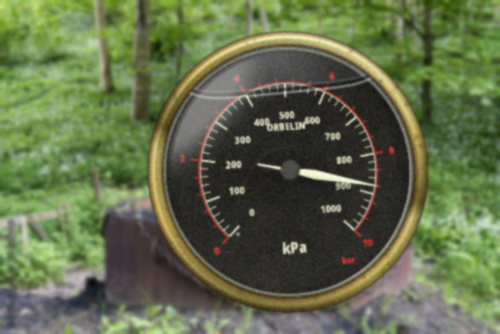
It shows **880** kPa
